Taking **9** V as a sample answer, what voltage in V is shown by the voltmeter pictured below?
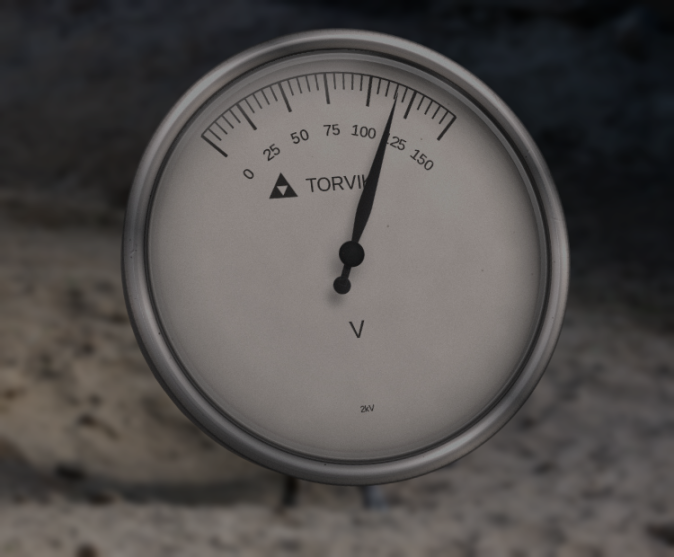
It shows **115** V
